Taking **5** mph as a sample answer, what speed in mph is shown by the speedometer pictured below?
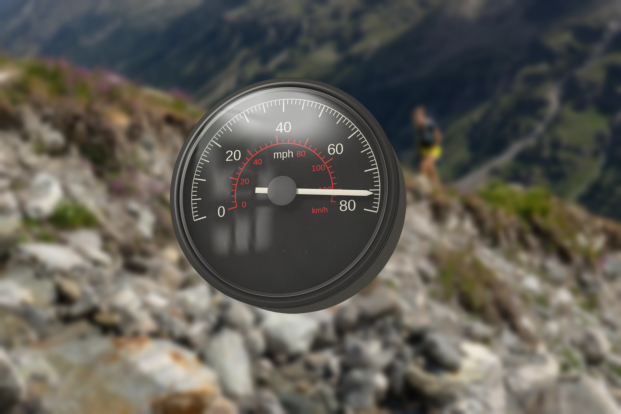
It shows **76** mph
